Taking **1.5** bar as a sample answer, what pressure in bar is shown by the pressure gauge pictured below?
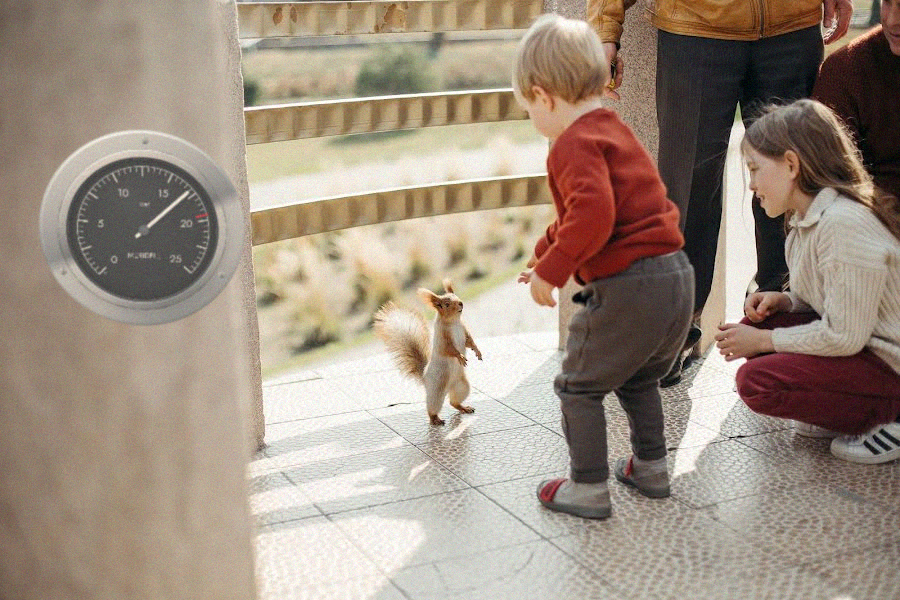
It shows **17** bar
